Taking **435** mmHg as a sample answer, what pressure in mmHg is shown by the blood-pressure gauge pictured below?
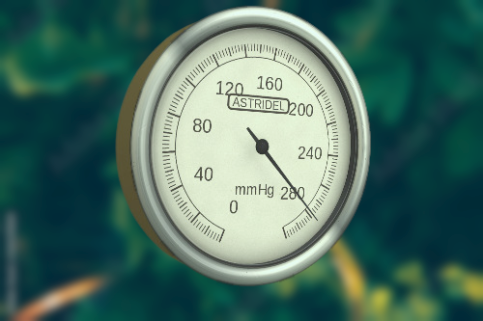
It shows **280** mmHg
